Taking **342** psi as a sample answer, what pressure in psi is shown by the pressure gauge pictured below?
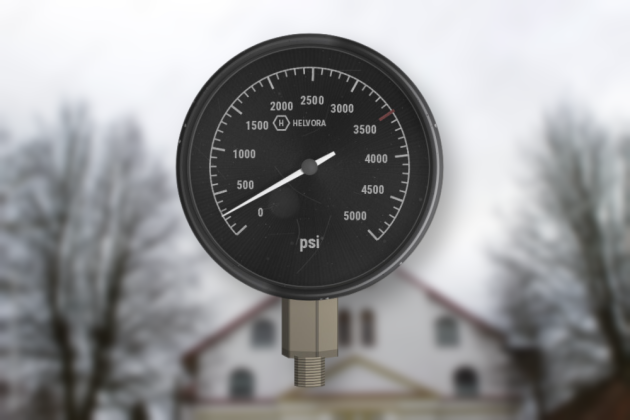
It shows **250** psi
